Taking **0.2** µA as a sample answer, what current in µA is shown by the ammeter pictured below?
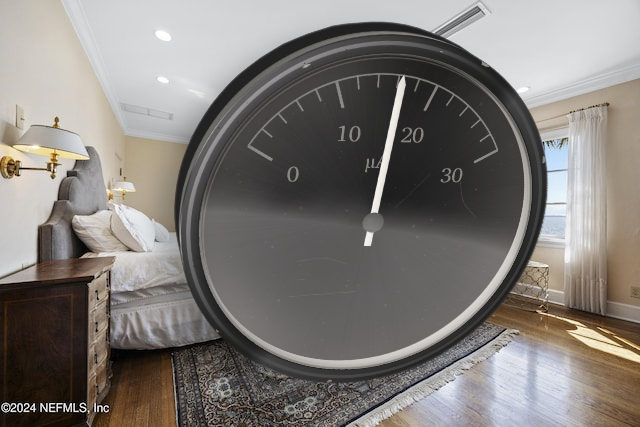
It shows **16** µA
